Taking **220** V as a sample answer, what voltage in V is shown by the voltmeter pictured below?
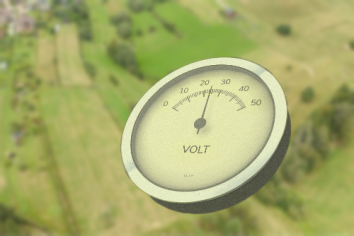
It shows **25** V
